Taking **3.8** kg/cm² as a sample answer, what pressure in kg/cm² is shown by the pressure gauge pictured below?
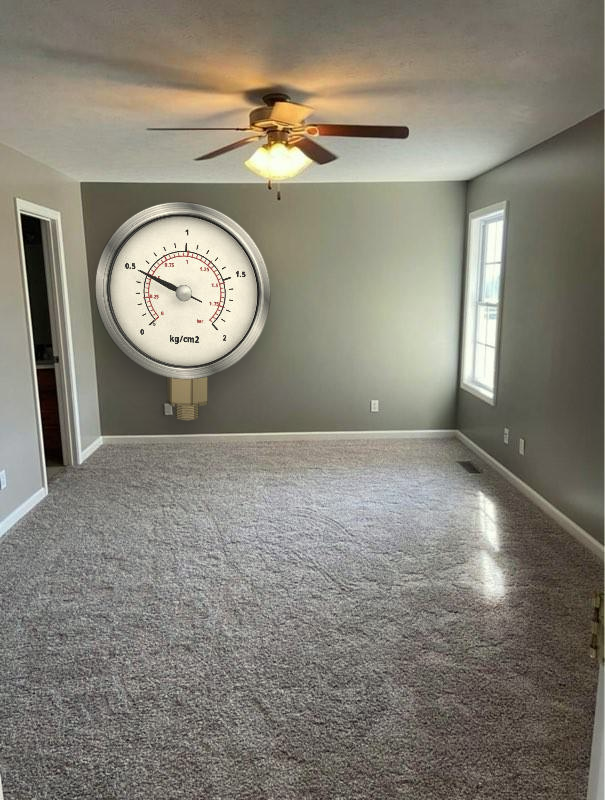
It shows **0.5** kg/cm²
